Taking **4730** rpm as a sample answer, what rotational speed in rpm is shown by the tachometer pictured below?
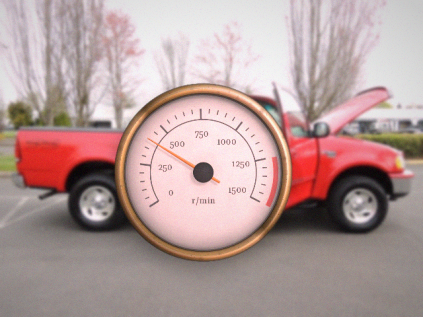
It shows **400** rpm
